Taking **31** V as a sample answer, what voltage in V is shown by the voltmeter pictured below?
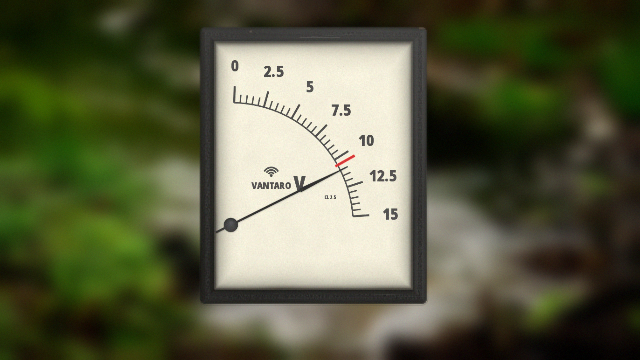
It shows **11** V
